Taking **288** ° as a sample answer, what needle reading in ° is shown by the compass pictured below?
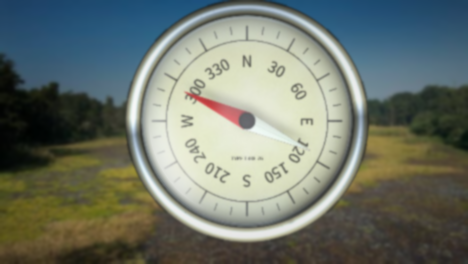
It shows **295** °
